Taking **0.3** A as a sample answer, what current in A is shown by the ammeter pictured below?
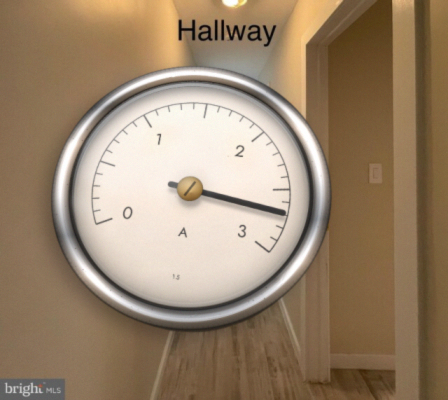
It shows **2.7** A
